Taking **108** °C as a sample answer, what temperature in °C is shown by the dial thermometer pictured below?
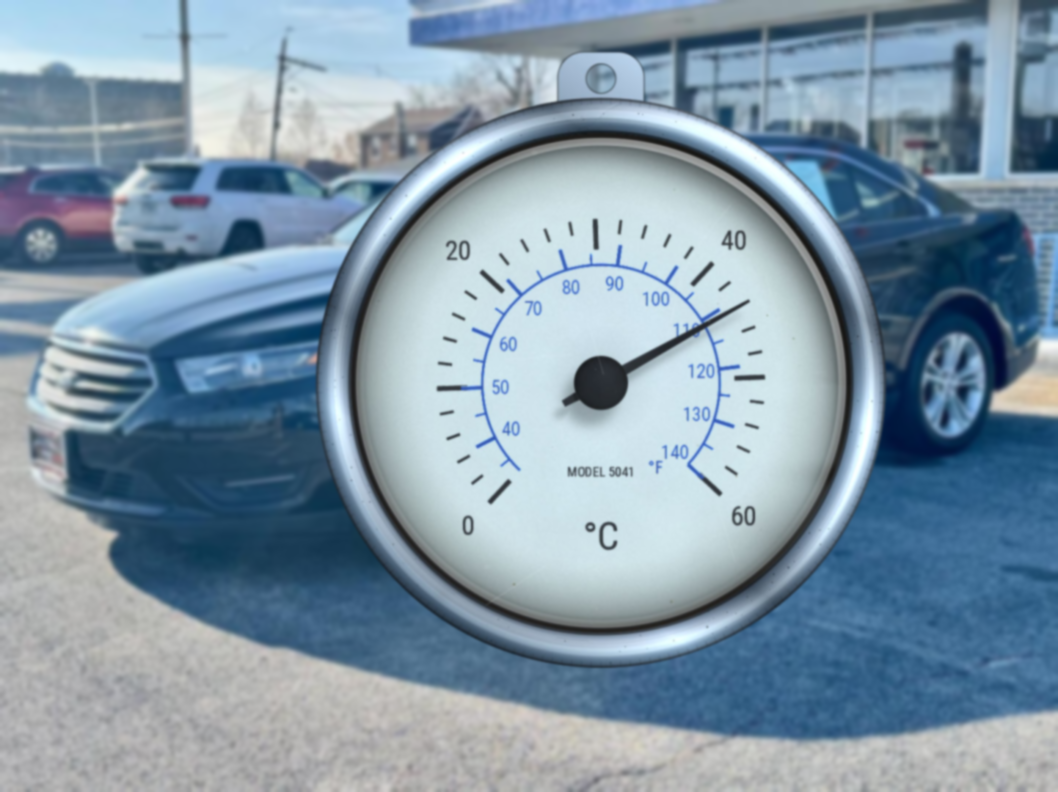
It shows **44** °C
